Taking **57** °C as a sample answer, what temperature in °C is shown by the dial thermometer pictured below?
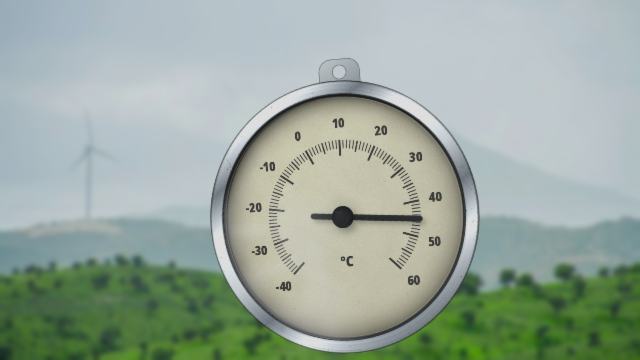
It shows **45** °C
